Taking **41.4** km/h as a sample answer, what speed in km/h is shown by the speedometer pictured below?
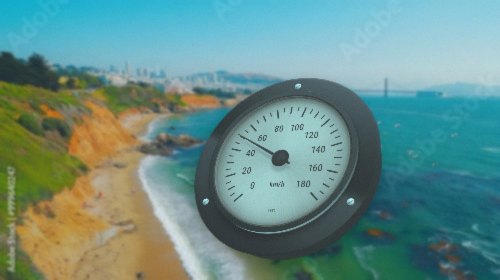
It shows **50** km/h
